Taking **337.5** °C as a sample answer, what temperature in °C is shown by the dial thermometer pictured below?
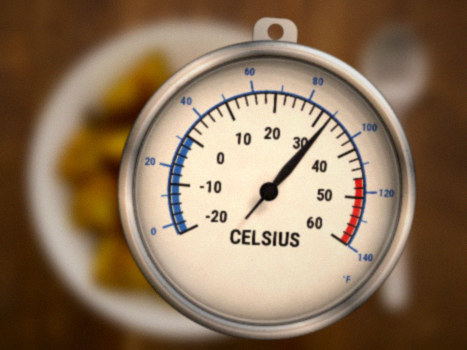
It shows **32** °C
